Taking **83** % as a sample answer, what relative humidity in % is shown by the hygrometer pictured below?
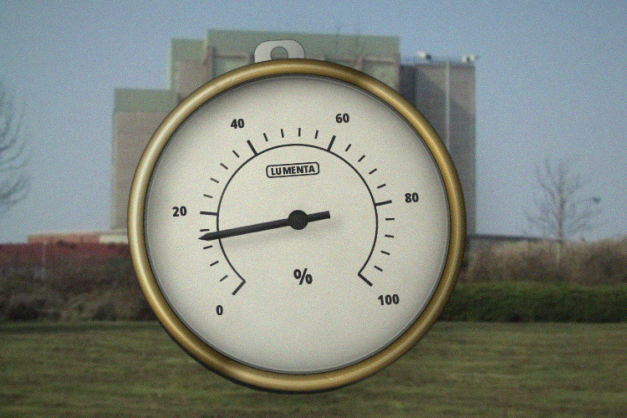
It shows **14** %
